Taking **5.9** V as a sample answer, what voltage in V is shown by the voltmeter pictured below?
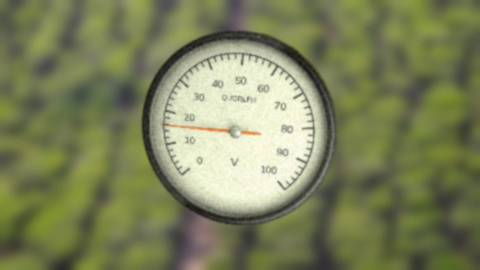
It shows **16** V
